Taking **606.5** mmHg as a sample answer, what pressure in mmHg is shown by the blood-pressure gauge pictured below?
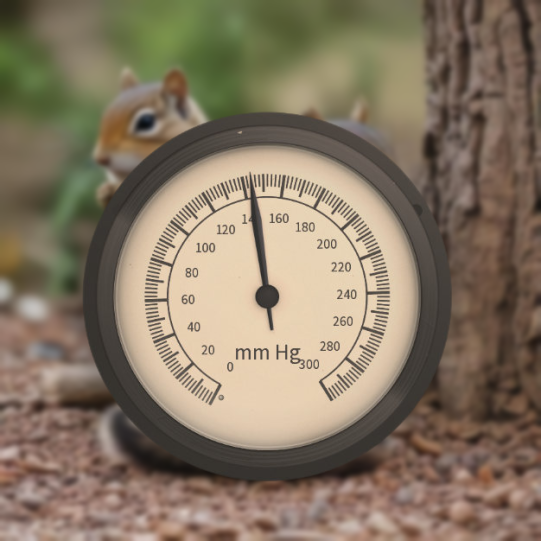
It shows **144** mmHg
